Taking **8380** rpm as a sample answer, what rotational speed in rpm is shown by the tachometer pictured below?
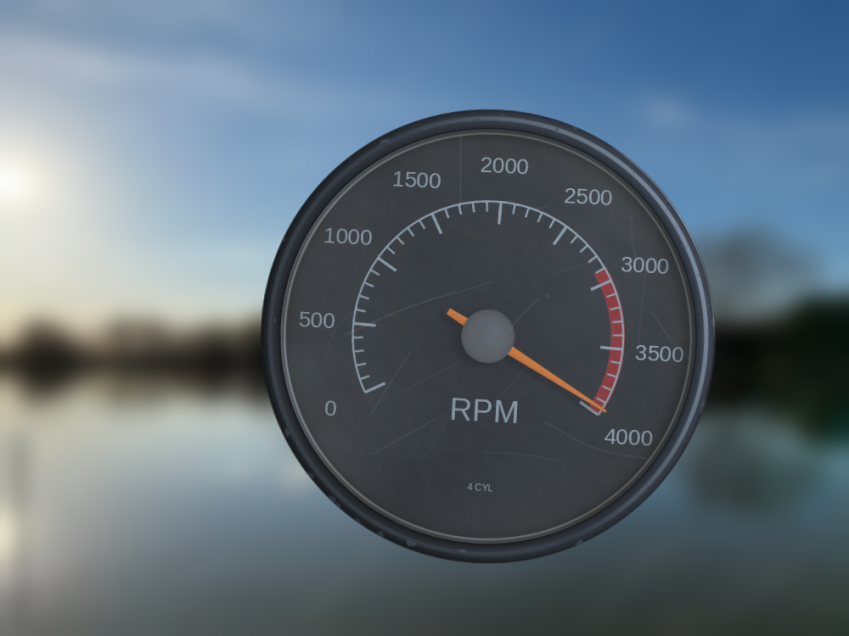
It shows **3950** rpm
